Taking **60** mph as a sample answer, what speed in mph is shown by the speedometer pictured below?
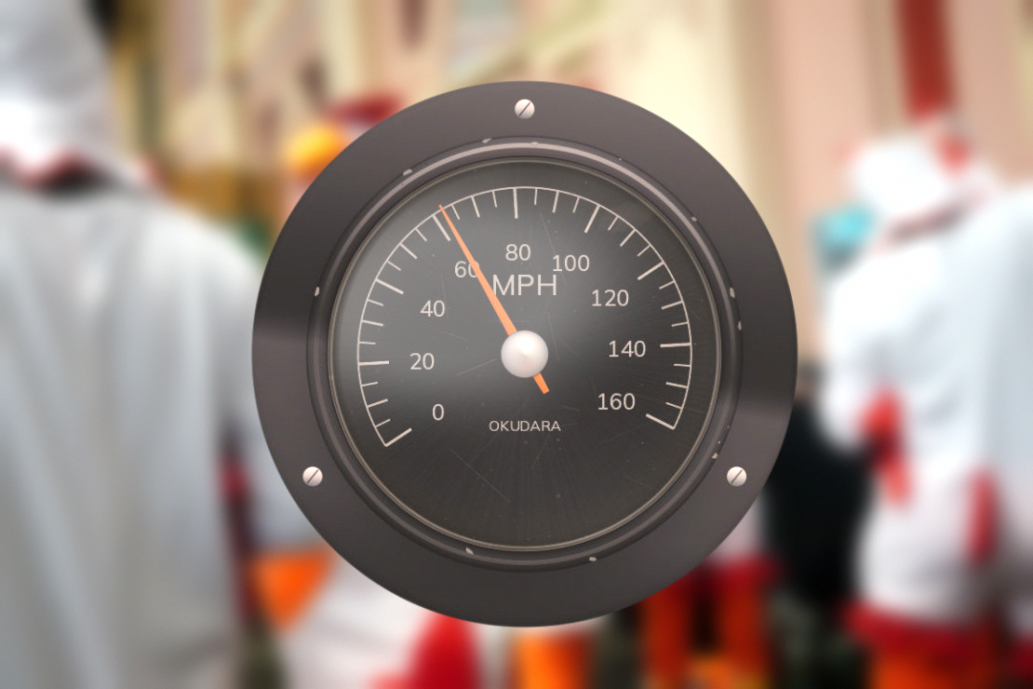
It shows **62.5** mph
